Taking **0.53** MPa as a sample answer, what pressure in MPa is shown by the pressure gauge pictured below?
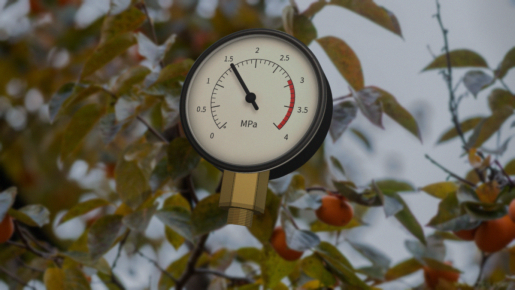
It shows **1.5** MPa
